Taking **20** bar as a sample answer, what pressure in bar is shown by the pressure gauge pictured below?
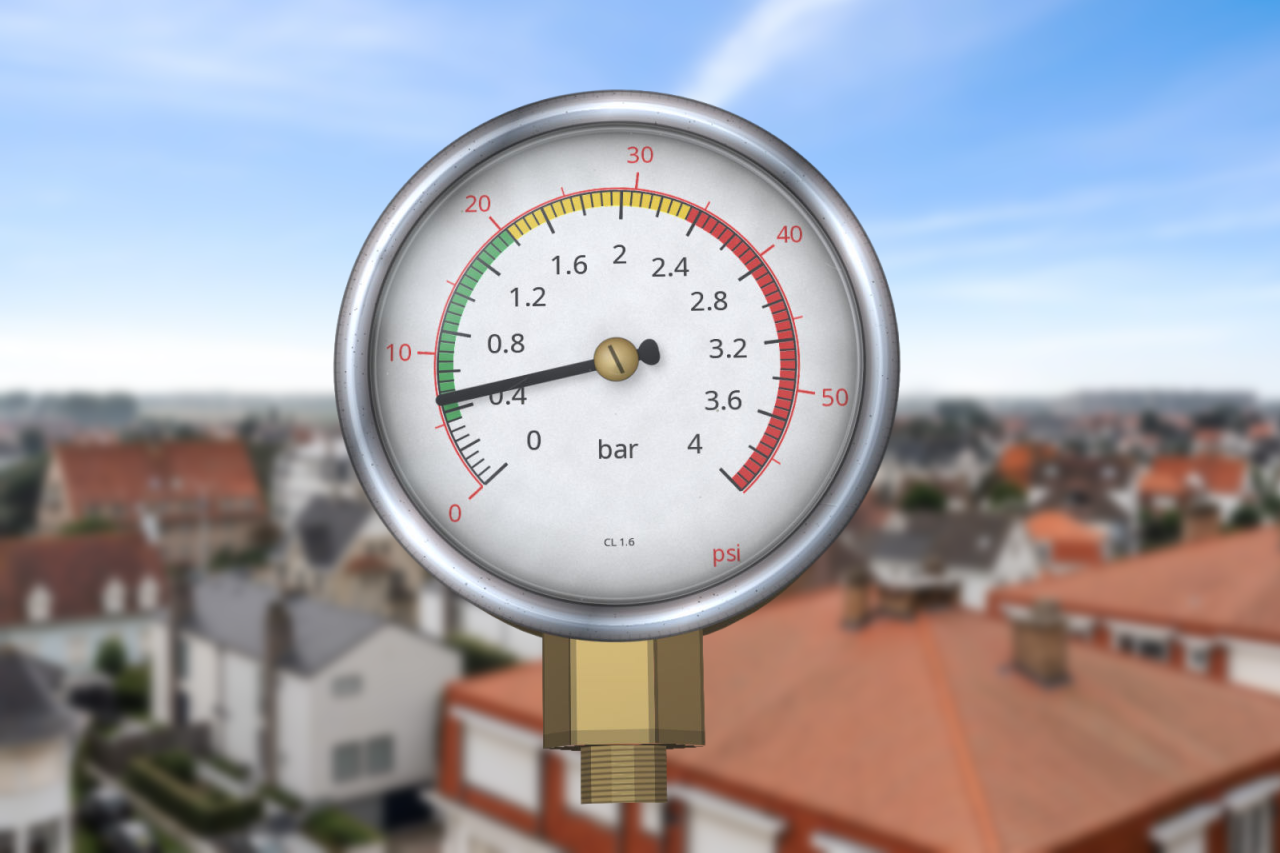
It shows **0.45** bar
